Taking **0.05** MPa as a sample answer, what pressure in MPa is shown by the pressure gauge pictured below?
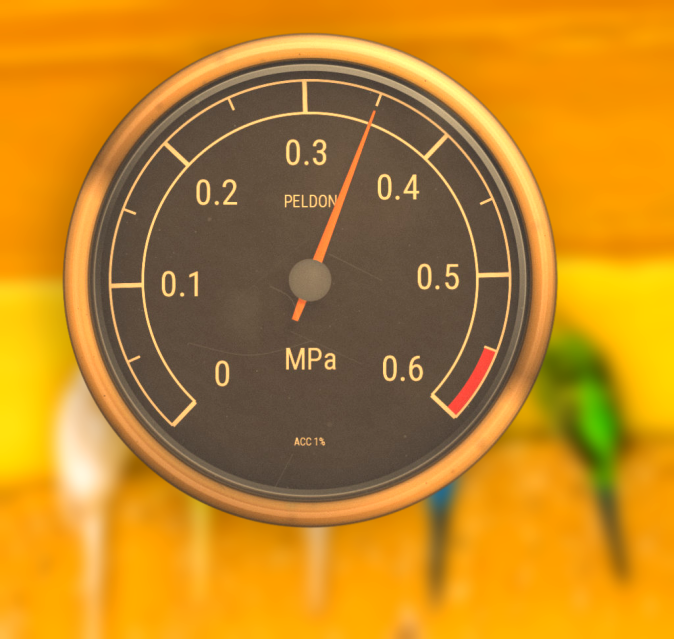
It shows **0.35** MPa
